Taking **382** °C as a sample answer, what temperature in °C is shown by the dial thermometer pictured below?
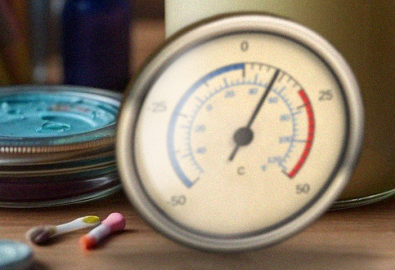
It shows **10** °C
